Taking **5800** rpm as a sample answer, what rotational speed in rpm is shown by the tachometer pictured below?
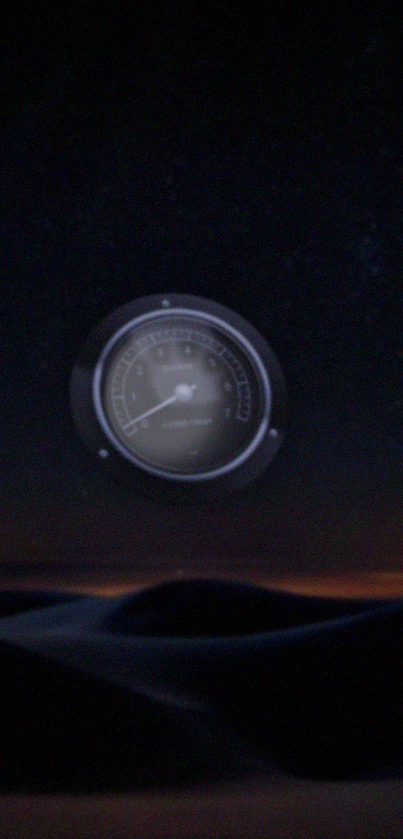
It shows **200** rpm
